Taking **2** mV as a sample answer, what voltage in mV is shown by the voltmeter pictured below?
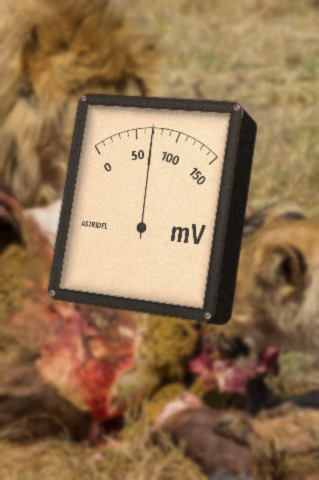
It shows **70** mV
